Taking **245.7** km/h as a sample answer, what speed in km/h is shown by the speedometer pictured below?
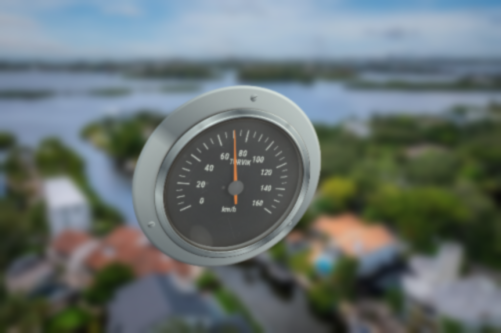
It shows **70** km/h
